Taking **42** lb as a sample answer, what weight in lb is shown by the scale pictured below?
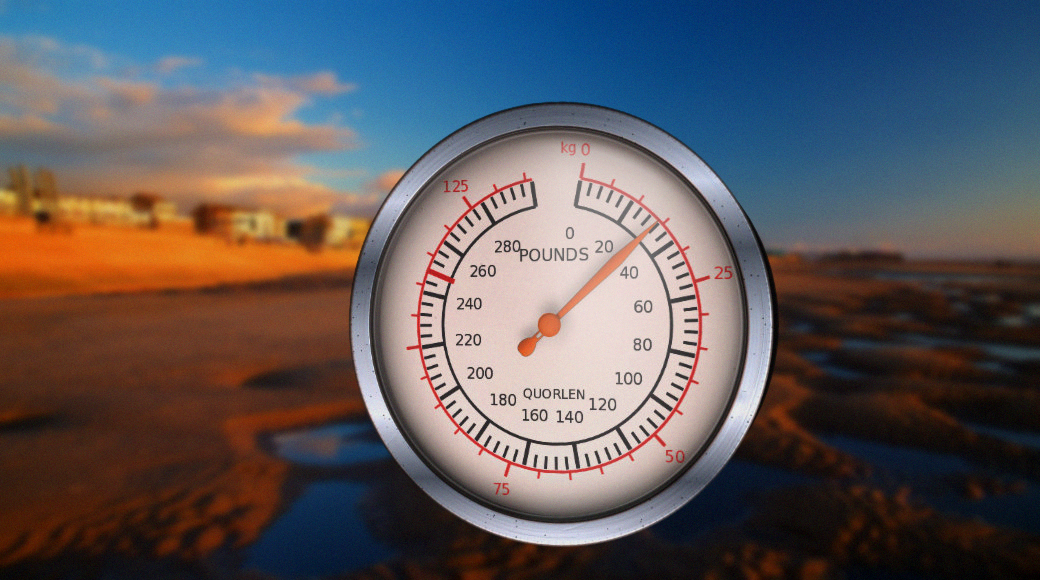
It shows **32** lb
